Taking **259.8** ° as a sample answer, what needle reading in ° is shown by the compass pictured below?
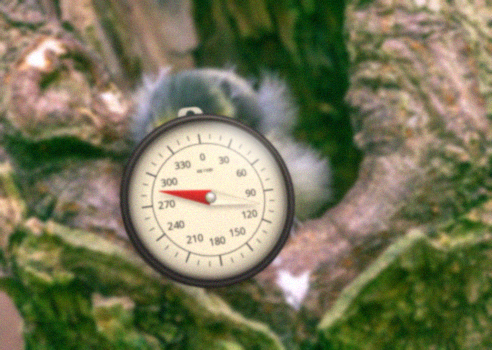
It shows **285** °
